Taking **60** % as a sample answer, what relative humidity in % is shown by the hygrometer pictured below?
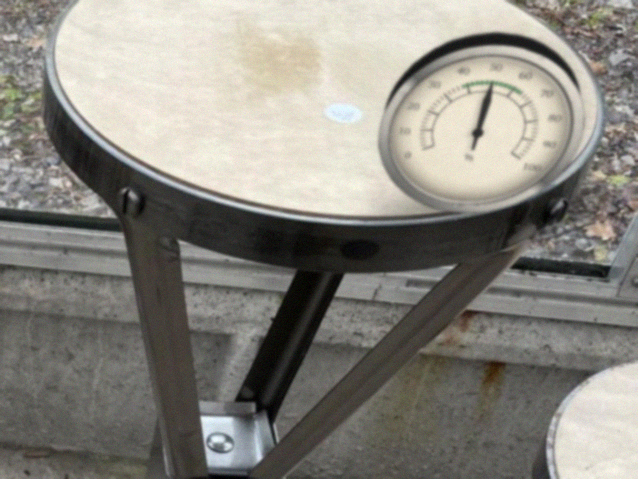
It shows **50** %
